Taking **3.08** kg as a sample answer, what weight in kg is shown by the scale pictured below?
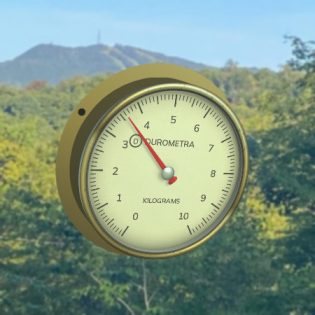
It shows **3.6** kg
